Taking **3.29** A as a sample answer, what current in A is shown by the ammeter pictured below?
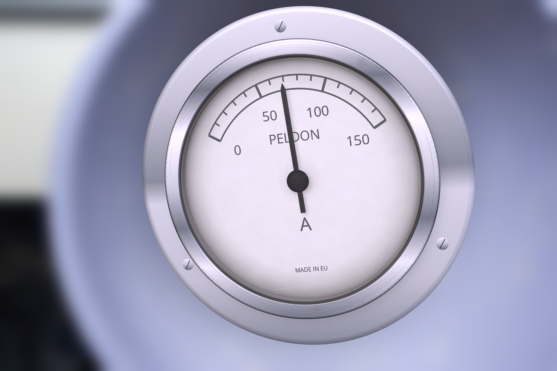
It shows **70** A
